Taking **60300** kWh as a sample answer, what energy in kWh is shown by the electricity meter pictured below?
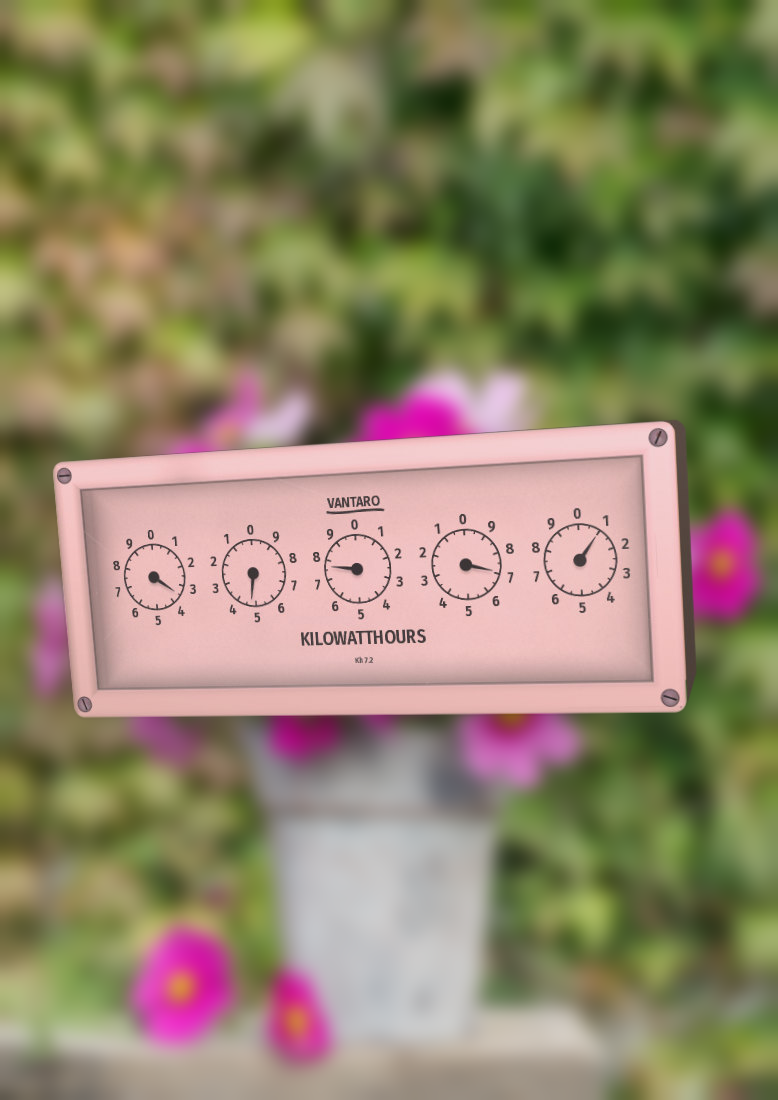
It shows **34771** kWh
